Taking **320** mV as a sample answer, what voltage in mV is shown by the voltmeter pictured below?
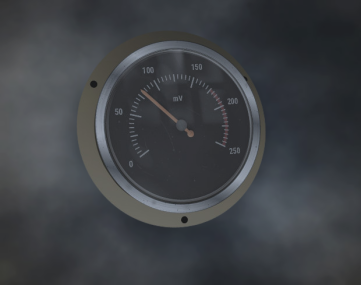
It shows **80** mV
